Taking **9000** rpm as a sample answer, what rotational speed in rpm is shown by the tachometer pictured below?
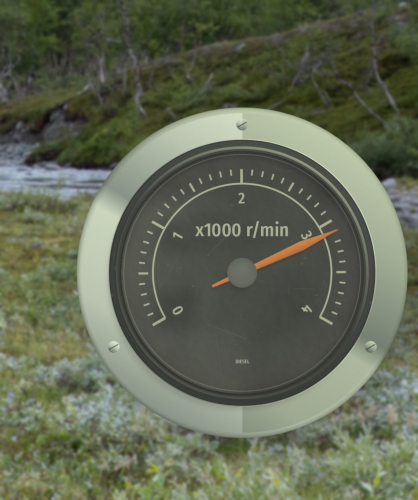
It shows **3100** rpm
